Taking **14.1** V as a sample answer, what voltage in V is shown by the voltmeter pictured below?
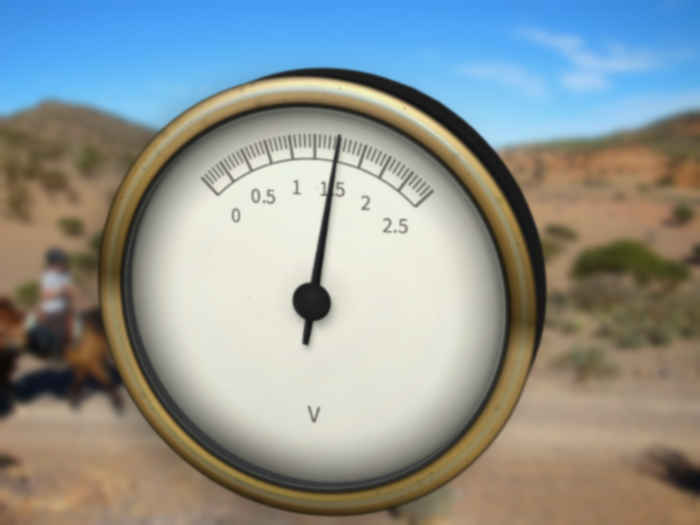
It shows **1.5** V
